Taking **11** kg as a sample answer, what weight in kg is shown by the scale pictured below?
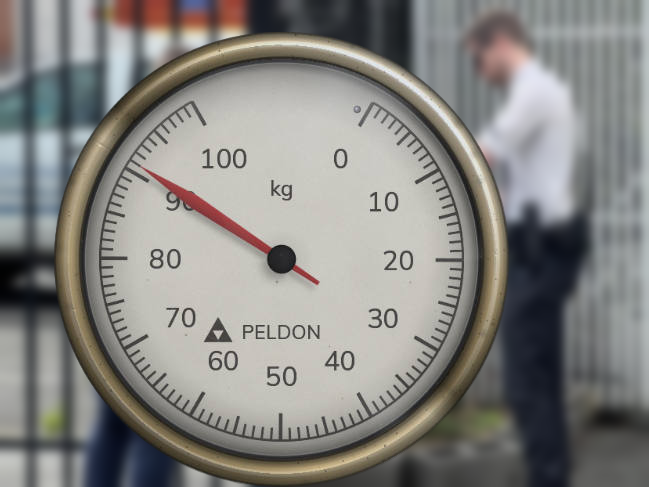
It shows **91** kg
